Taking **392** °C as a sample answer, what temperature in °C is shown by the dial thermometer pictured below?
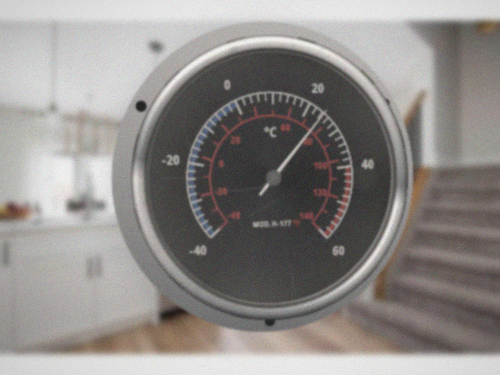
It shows **24** °C
